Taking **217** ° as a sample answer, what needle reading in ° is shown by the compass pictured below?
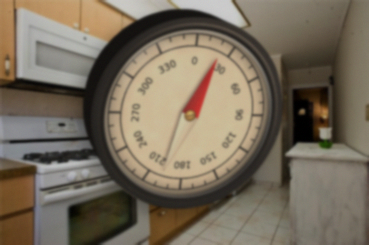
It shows **20** °
